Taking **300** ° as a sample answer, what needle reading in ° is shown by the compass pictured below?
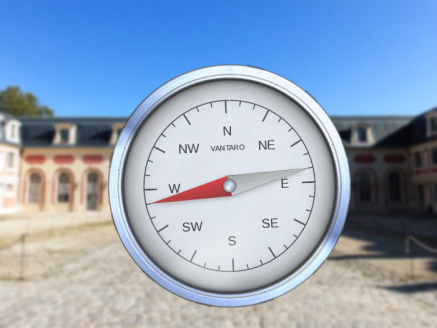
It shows **260** °
